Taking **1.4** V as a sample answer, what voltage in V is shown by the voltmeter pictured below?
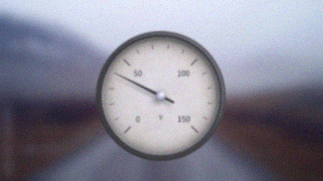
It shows **40** V
